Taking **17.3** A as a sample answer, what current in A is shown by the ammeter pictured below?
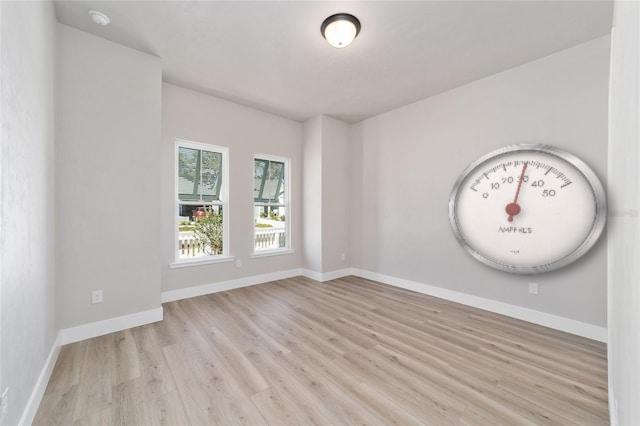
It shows **30** A
